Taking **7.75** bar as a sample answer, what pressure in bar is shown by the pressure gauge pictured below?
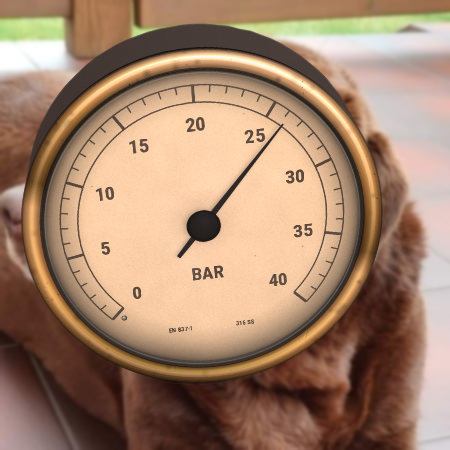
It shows **26** bar
